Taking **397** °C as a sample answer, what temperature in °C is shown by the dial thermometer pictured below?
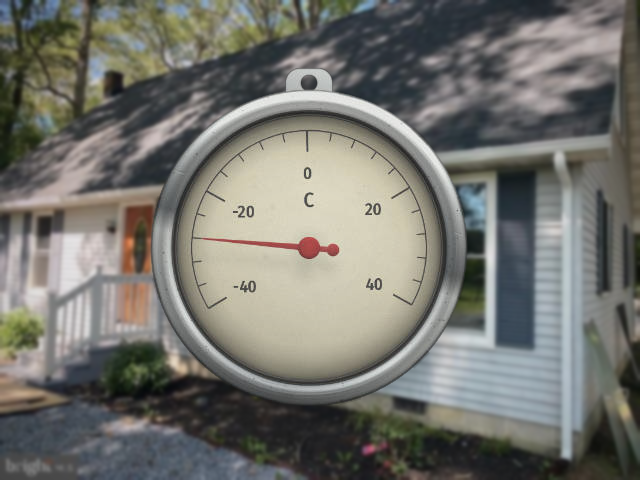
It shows **-28** °C
